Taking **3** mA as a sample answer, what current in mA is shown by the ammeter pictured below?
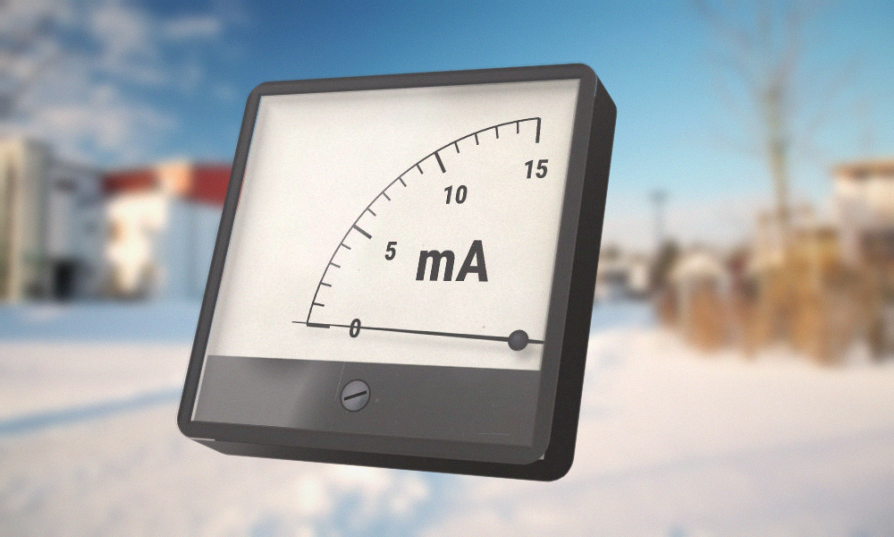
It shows **0** mA
